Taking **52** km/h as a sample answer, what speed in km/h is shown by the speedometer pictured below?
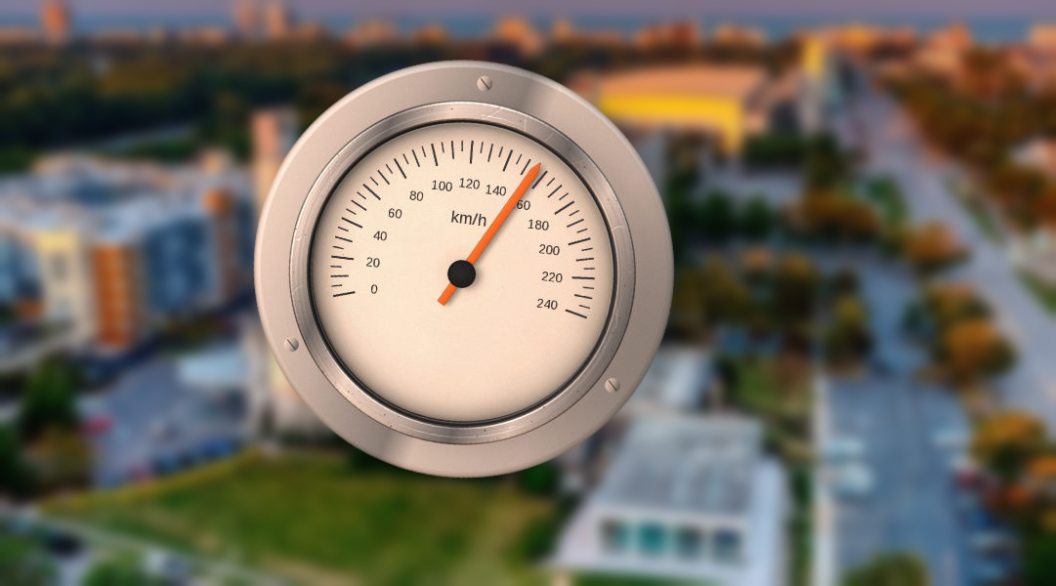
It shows **155** km/h
